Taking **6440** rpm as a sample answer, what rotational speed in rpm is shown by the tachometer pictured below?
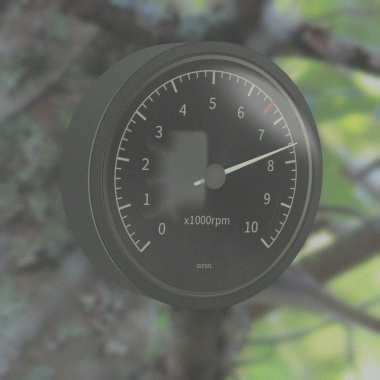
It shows **7600** rpm
